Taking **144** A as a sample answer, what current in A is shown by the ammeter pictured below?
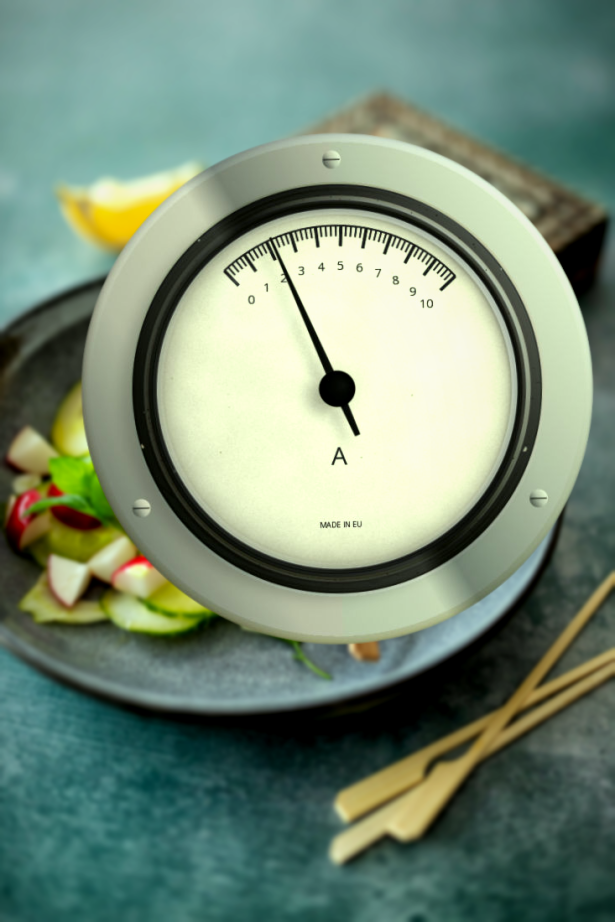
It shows **2.2** A
